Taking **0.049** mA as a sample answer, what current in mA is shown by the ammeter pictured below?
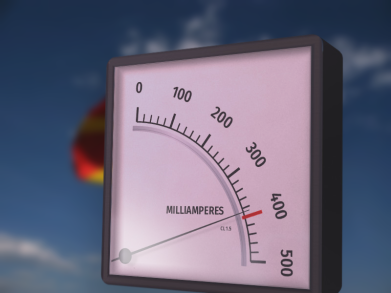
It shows **390** mA
